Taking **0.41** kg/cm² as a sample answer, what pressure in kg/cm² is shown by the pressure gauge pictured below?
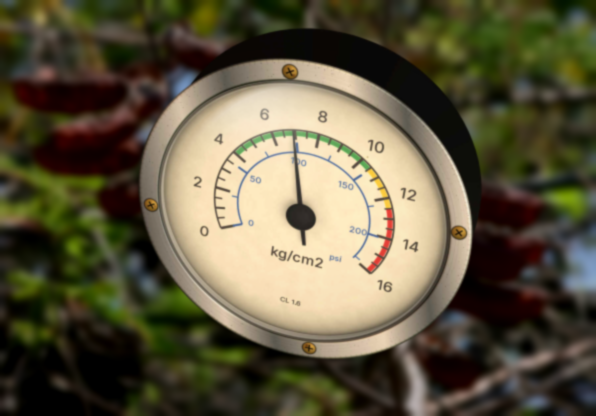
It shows **7** kg/cm²
